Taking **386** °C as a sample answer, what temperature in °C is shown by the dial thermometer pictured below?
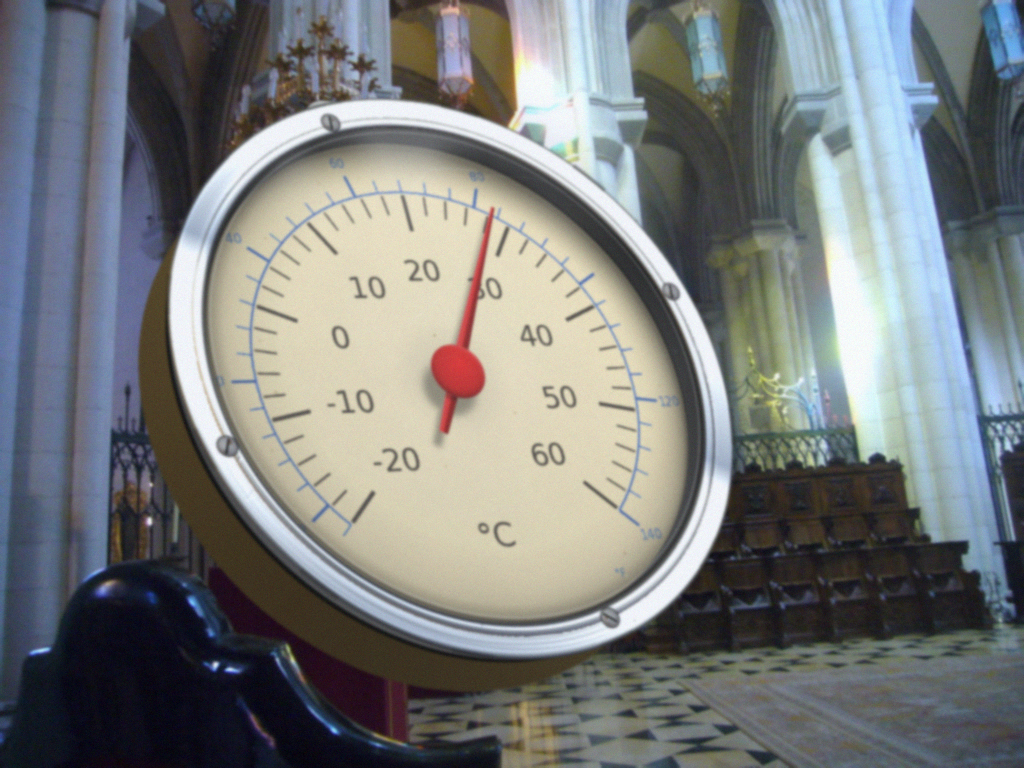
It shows **28** °C
